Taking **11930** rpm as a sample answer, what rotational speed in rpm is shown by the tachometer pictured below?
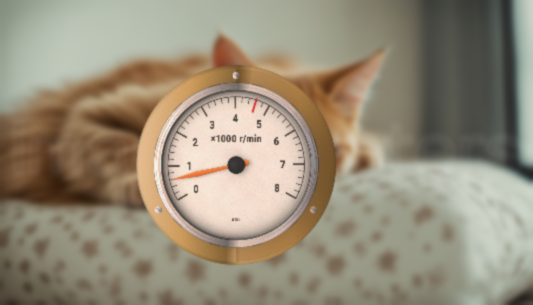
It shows **600** rpm
